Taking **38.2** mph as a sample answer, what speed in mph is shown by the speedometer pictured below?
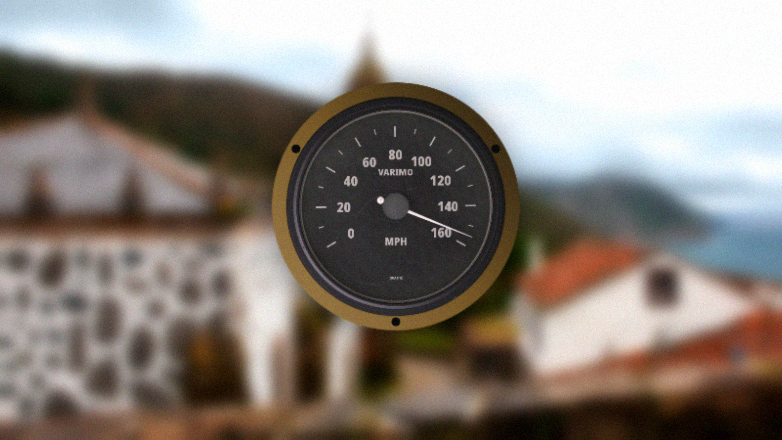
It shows **155** mph
